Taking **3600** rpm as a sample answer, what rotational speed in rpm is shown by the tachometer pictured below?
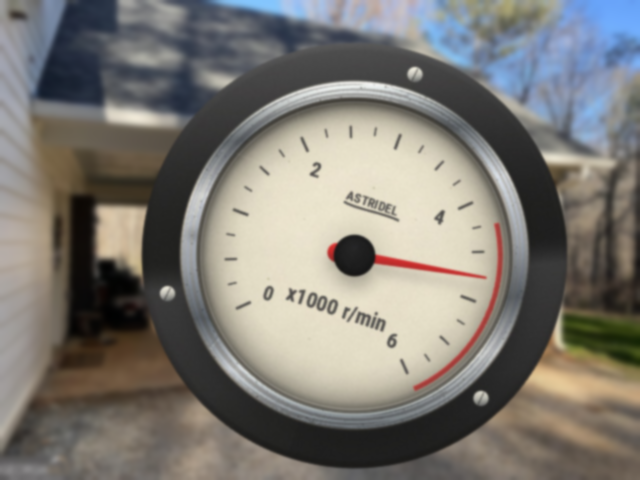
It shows **4750** rpm
